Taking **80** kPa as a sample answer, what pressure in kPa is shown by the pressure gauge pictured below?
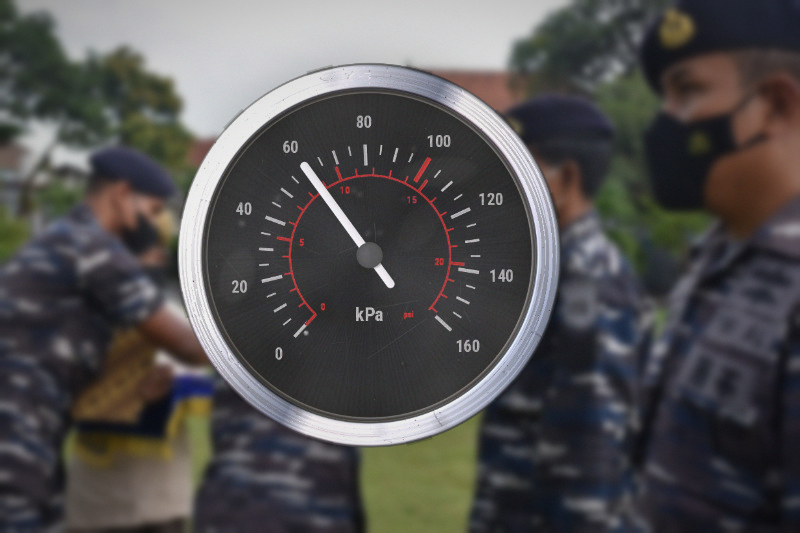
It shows **60** kPa
